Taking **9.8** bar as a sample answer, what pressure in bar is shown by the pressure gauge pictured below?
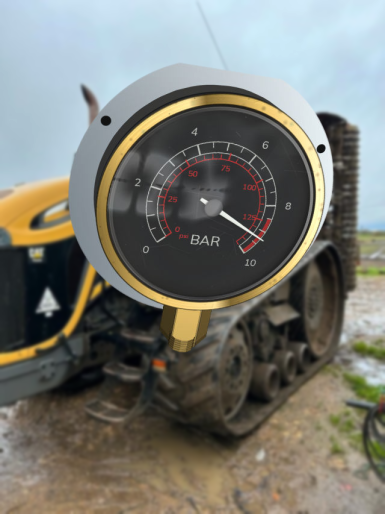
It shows **9.25** bar
